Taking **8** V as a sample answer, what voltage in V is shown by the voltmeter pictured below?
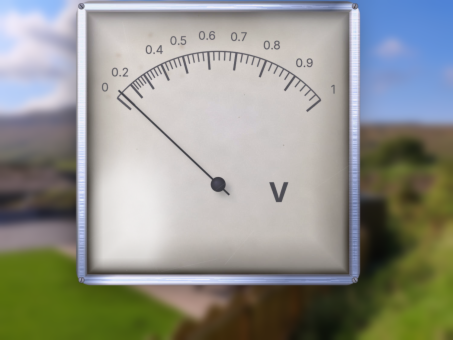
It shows **0.1** V
